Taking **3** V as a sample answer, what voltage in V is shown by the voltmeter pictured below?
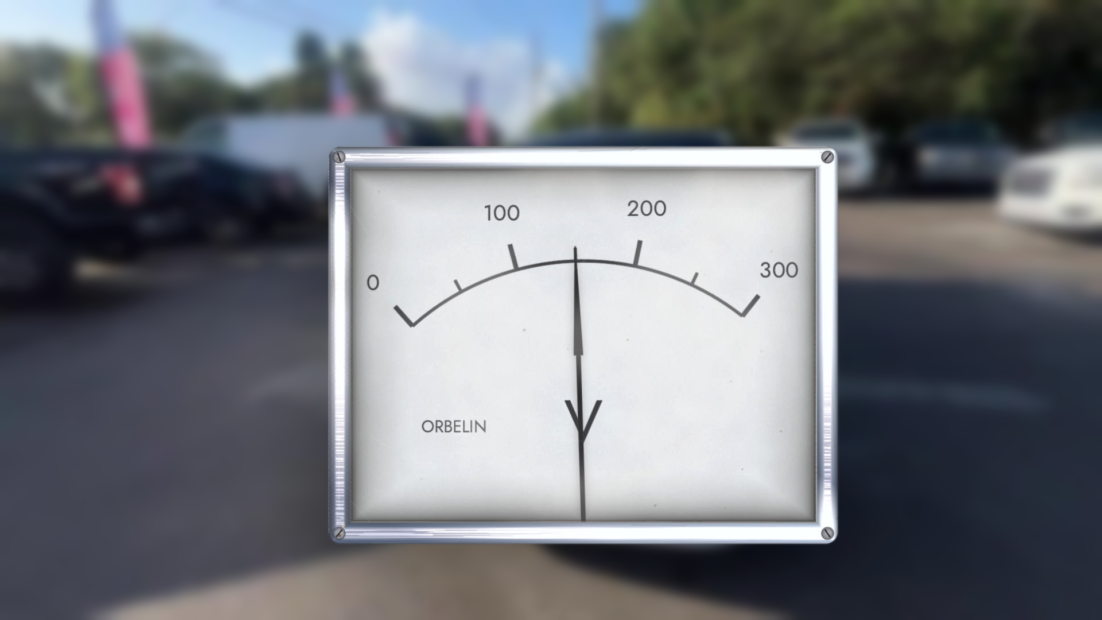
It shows **150** V
